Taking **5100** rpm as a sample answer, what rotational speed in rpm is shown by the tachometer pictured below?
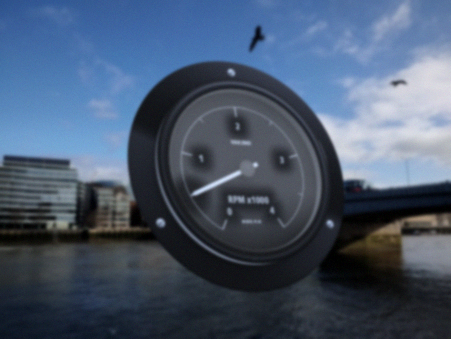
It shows **500** rpm
